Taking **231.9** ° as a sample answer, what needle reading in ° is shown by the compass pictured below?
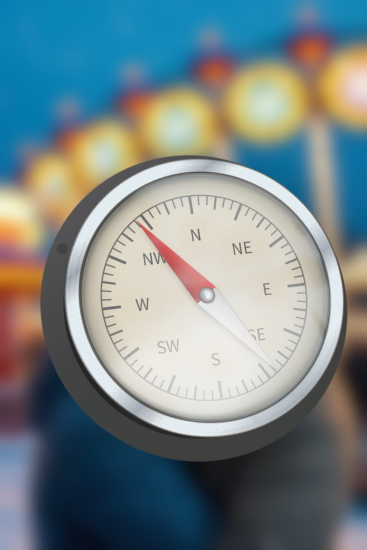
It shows **325** °
